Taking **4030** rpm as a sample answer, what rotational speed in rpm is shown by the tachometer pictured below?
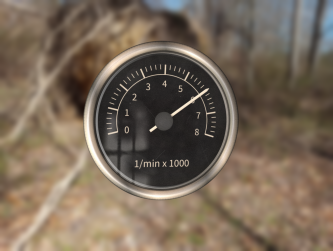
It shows **6000** rpm
